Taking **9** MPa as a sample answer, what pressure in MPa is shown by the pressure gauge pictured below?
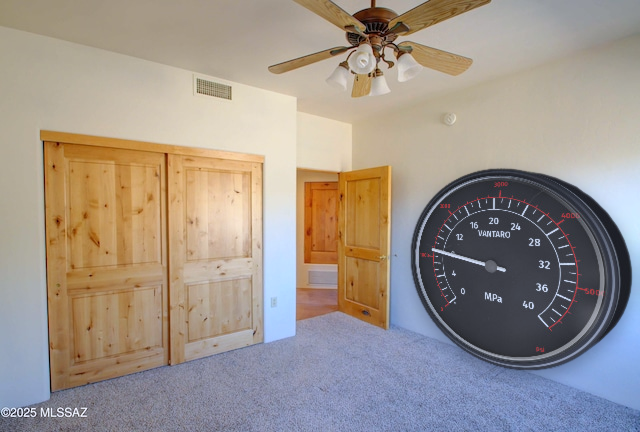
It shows **8** MPa
